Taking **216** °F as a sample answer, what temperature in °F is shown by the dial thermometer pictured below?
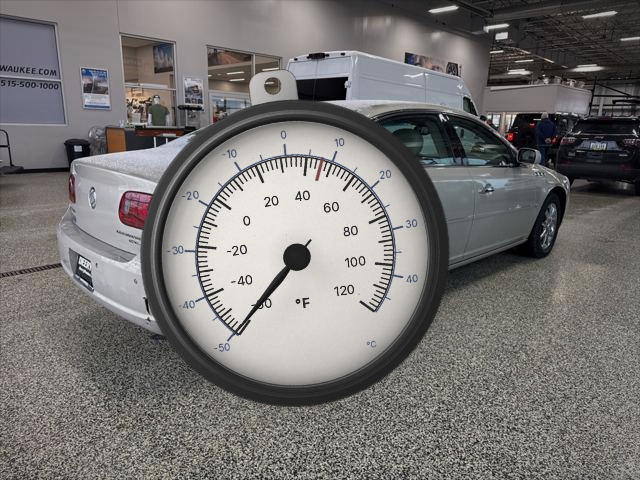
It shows **-58** °F
